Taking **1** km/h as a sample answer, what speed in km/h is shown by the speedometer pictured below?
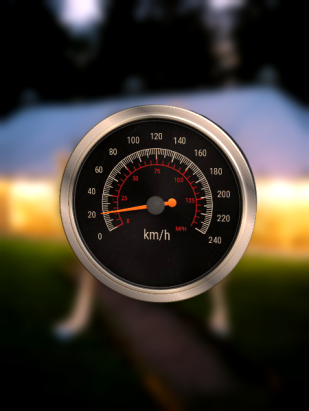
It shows **20** km/h
